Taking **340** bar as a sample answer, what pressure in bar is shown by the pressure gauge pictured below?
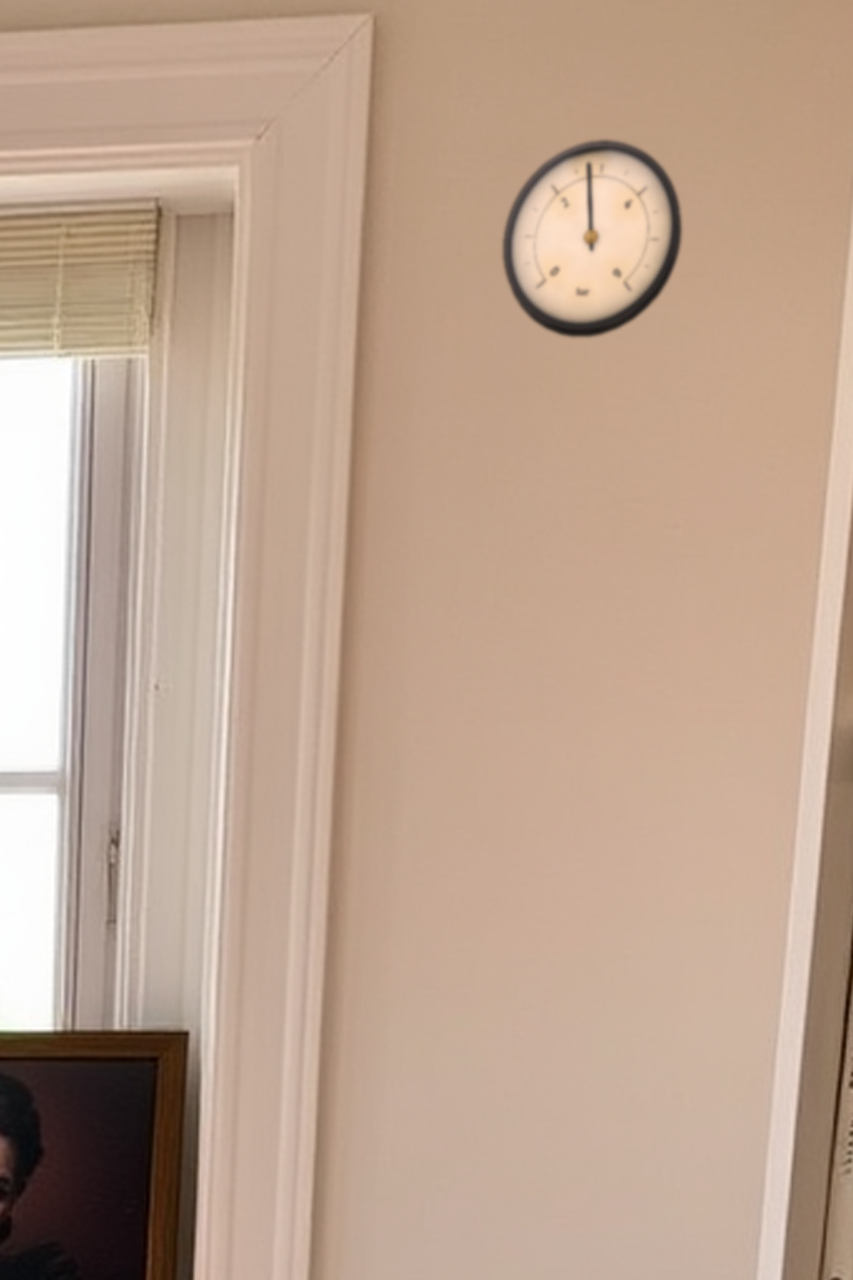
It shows **2.75** bar
